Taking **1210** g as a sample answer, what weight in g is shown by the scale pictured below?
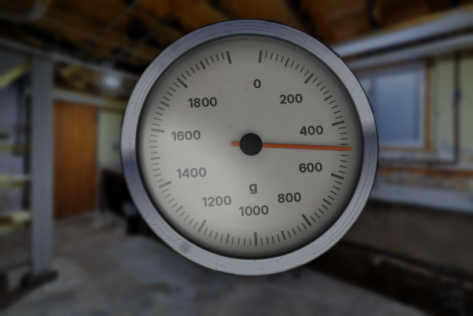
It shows **500** g
